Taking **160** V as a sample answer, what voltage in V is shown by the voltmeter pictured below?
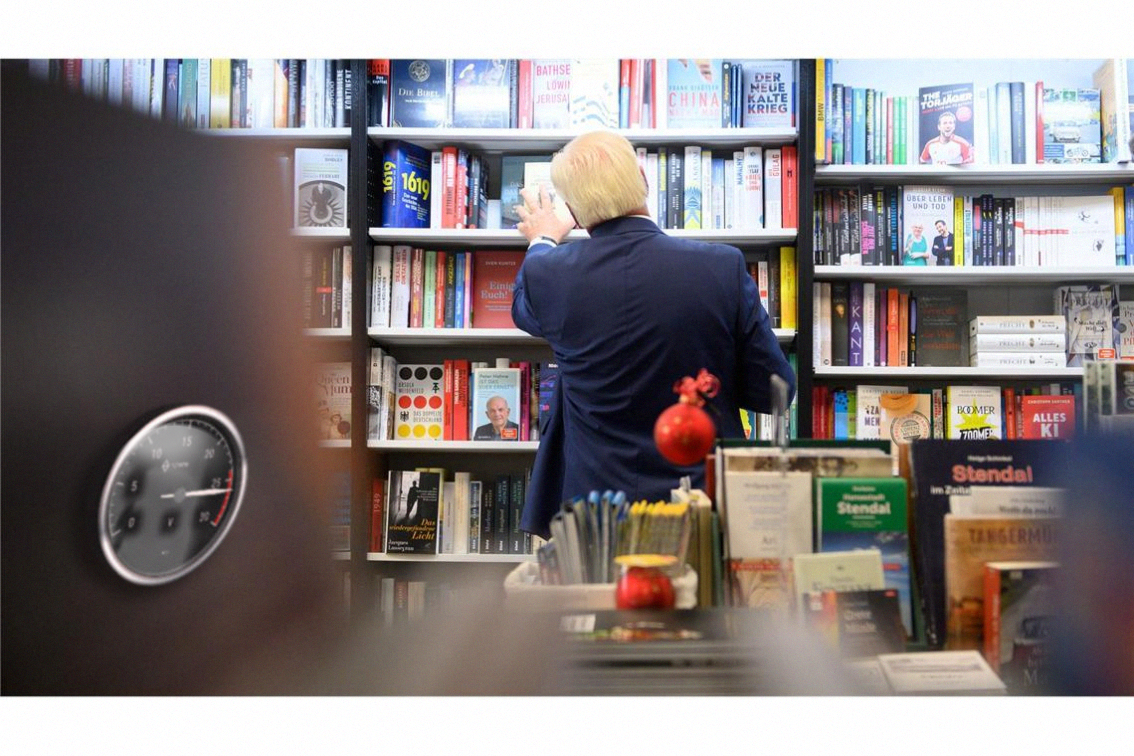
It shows **26** V
